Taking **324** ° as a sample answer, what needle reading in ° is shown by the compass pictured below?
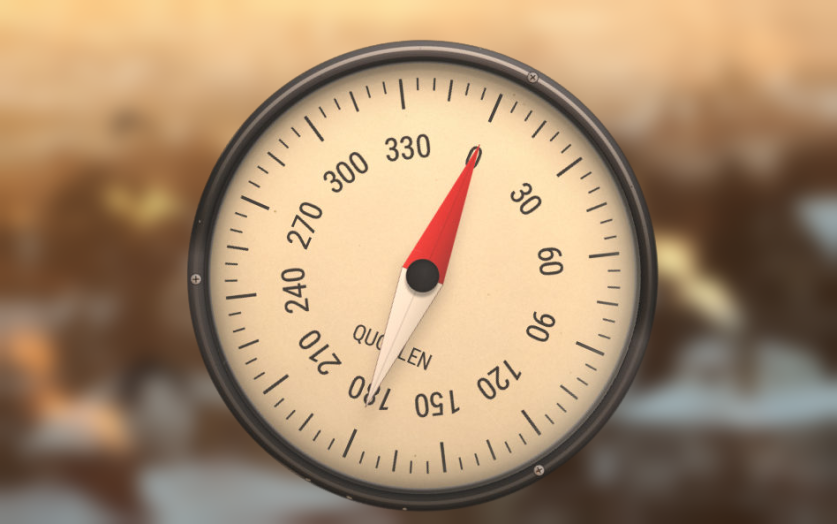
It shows **0** °
